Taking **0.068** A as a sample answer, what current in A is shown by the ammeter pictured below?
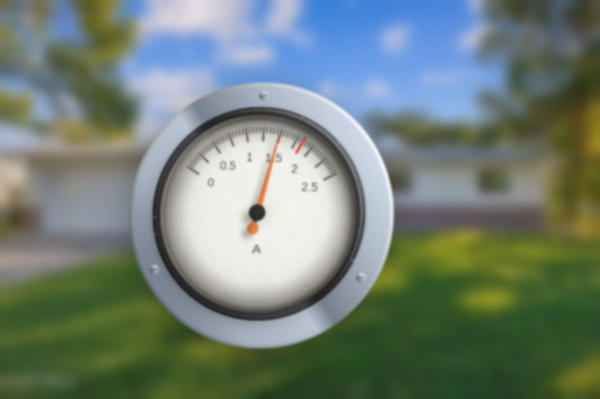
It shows **1.5** A
